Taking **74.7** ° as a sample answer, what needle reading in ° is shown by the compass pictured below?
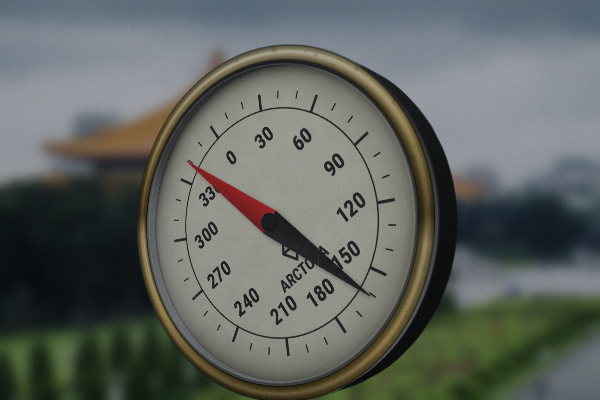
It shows **340** °
